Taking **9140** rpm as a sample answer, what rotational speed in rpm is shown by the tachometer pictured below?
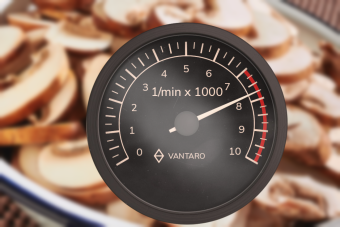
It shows **7750** rpm
